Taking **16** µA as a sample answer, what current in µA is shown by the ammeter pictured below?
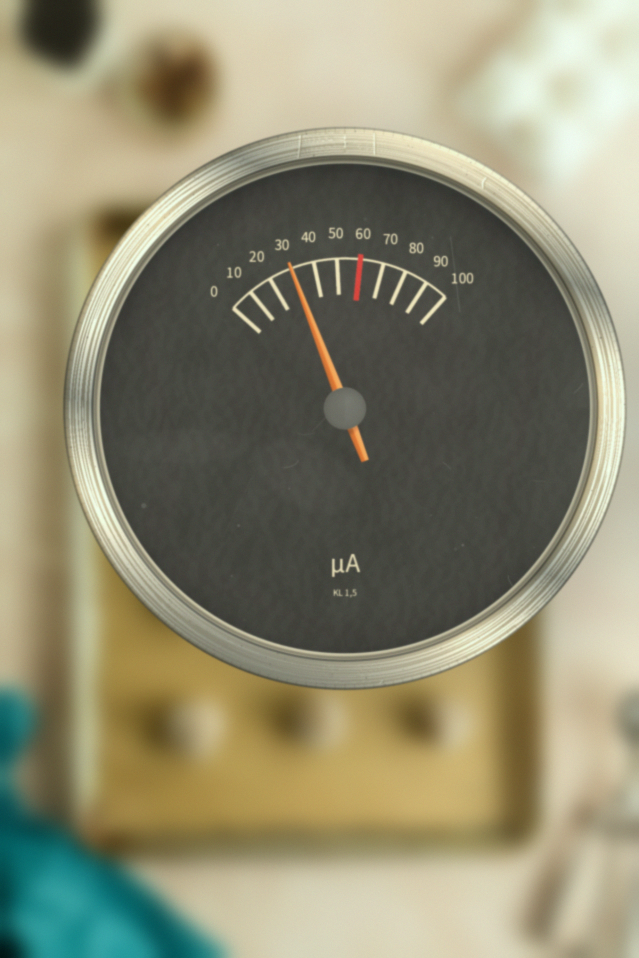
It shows **30** µA
